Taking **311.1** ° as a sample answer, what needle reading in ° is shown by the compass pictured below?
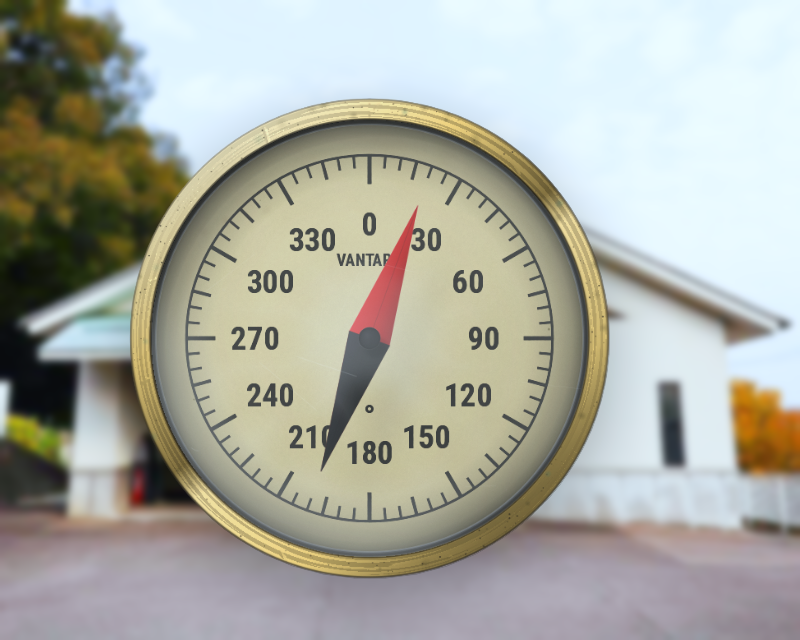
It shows **20** °
